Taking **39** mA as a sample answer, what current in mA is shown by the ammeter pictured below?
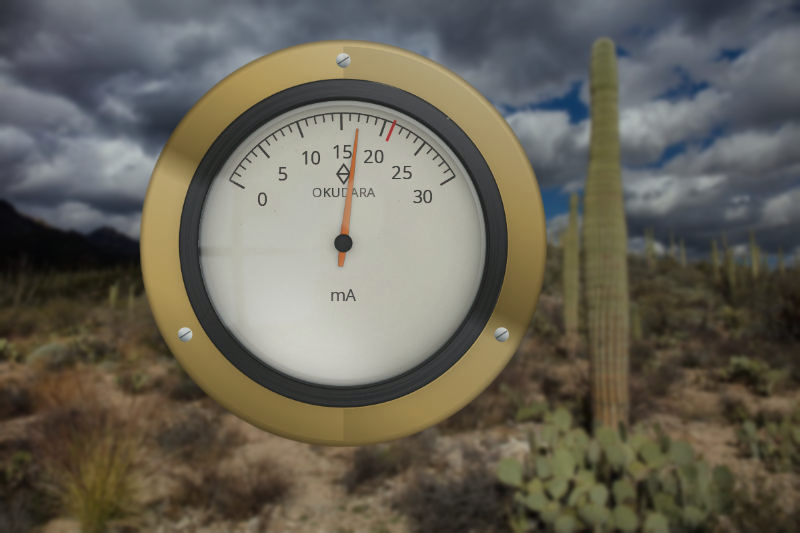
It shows **17** mA
